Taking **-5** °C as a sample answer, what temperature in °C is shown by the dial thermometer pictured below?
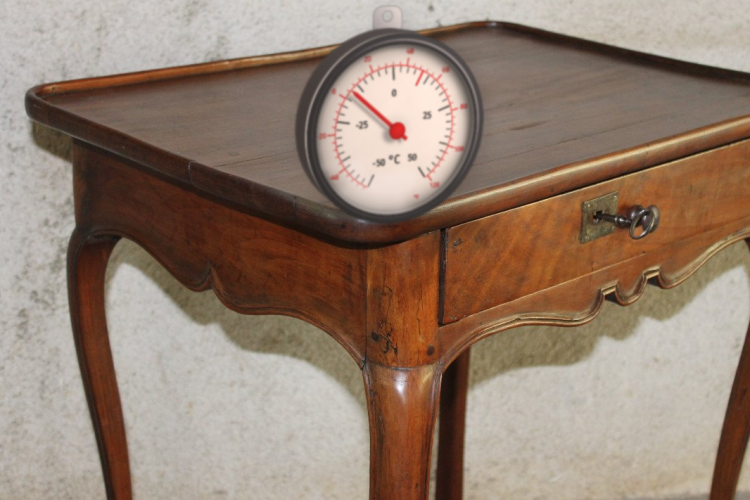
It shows **-15** °C
